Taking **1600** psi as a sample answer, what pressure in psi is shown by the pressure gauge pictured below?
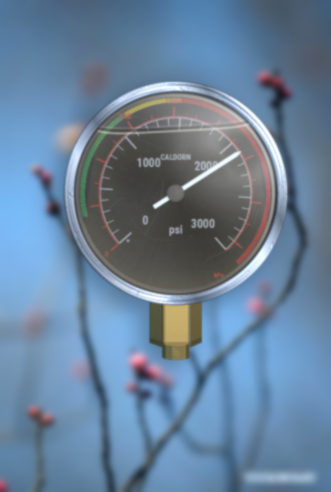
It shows **2100** psi
